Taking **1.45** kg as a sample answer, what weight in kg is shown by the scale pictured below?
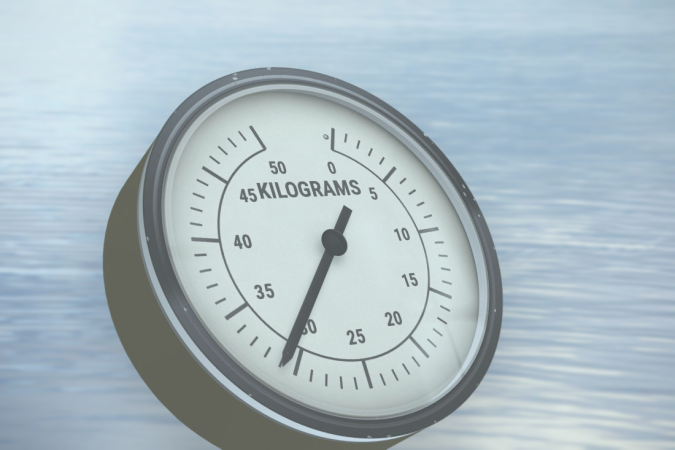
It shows **31** kg
